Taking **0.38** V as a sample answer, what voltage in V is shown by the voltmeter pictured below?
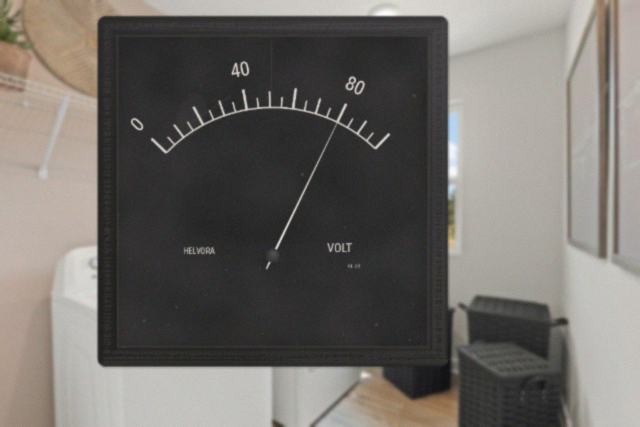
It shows **80** V
